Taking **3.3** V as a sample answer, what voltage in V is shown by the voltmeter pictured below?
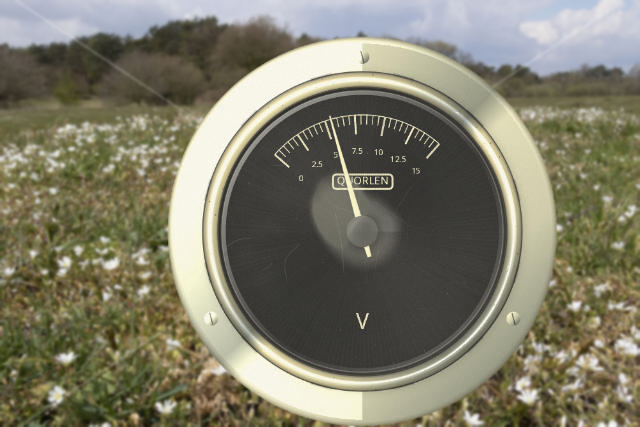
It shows **5.5** V
